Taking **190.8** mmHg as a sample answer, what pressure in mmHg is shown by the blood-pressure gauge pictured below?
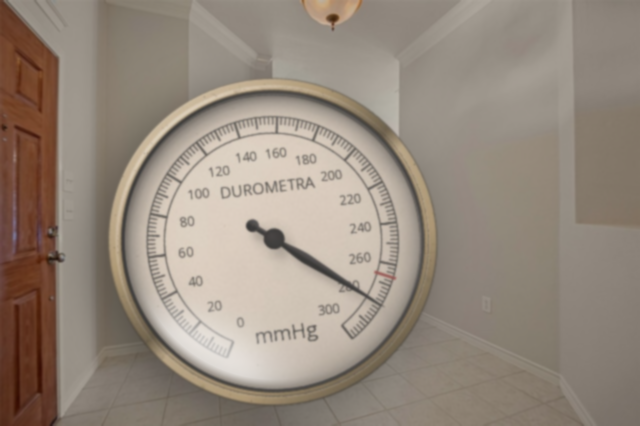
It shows **280** mmHg
